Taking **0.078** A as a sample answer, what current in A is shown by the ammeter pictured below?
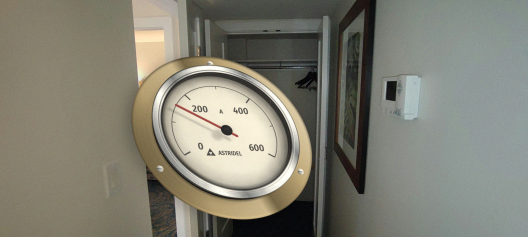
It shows **150** A
